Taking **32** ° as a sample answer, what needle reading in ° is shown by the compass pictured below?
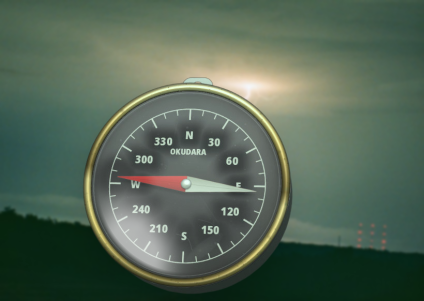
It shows **275** °
